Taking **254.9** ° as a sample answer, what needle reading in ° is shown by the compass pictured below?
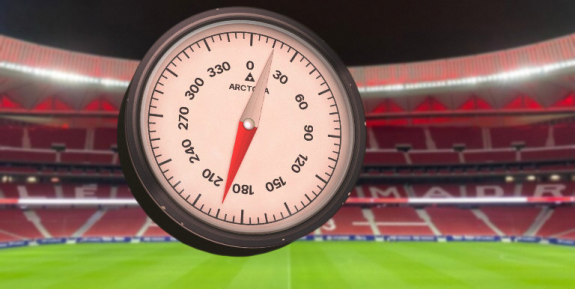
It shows **195** °
